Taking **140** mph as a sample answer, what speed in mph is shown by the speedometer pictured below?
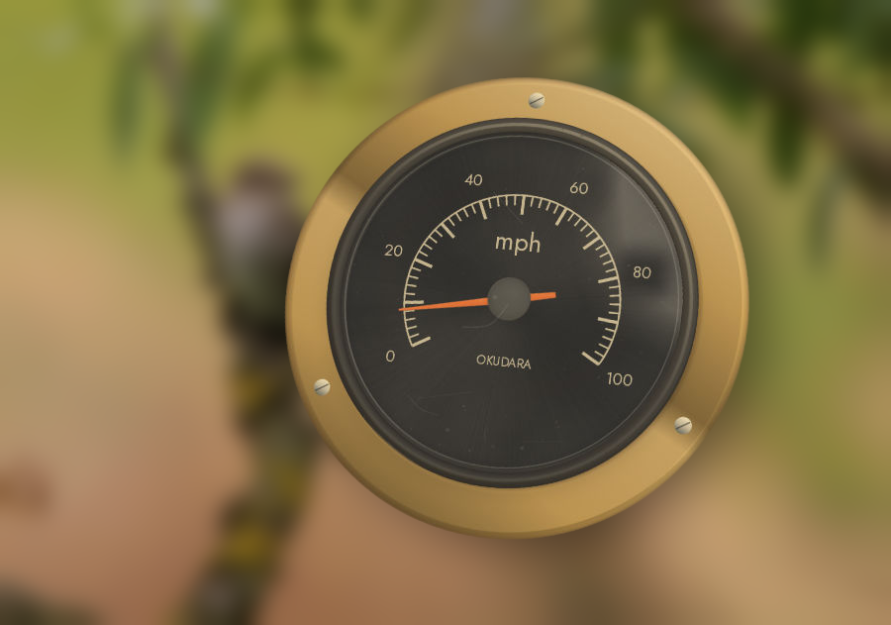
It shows **8** mph
